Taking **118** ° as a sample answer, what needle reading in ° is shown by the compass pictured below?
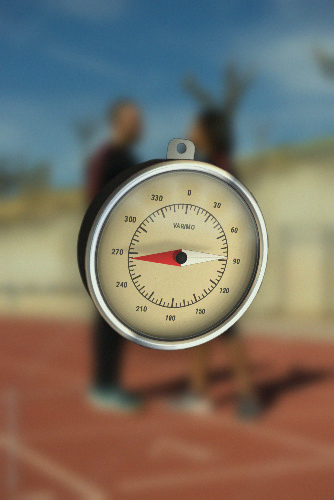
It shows **265** °
